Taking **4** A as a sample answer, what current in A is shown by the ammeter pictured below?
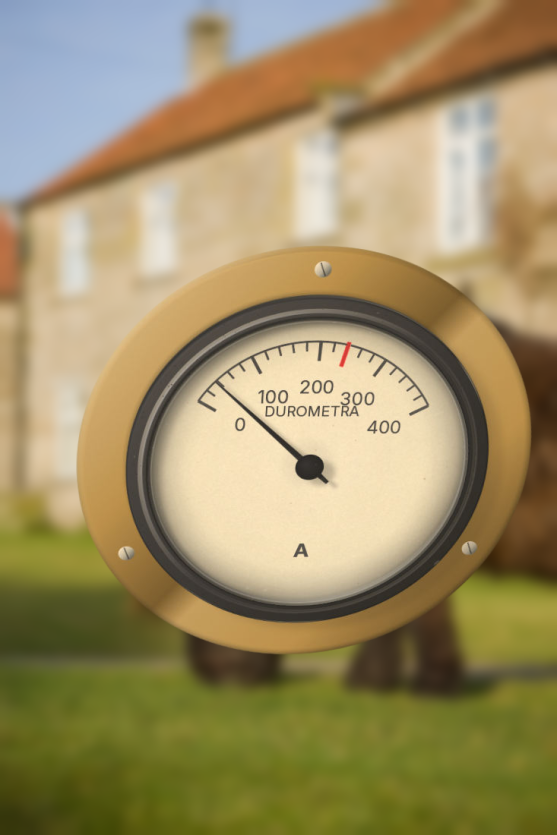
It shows **40** A
